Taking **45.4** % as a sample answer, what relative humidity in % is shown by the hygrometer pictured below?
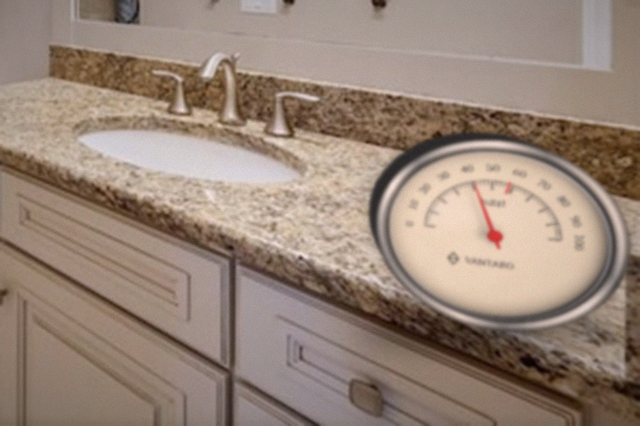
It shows **40** %
